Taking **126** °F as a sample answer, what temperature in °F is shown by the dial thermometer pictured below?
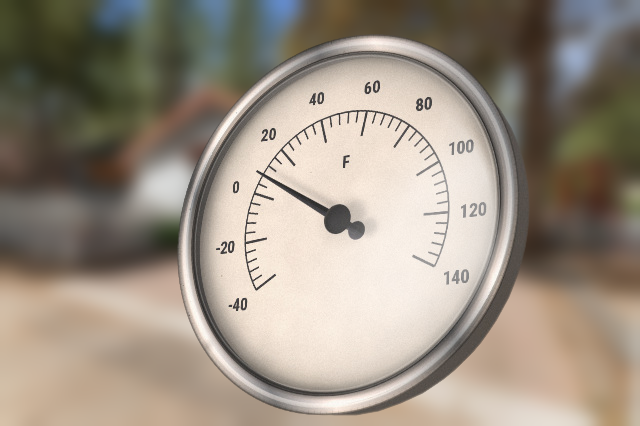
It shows **8** °F
